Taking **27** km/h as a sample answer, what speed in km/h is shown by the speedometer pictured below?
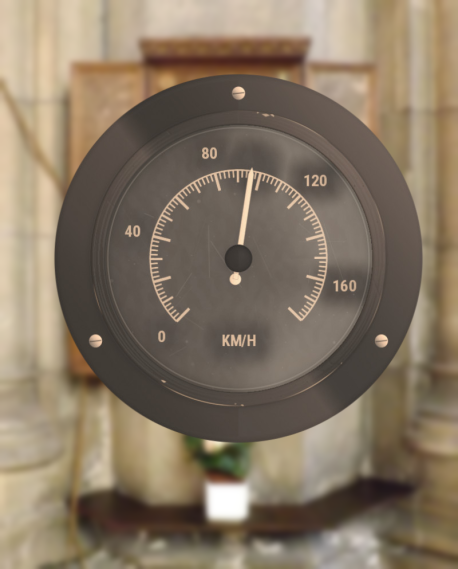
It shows **96** km/h
